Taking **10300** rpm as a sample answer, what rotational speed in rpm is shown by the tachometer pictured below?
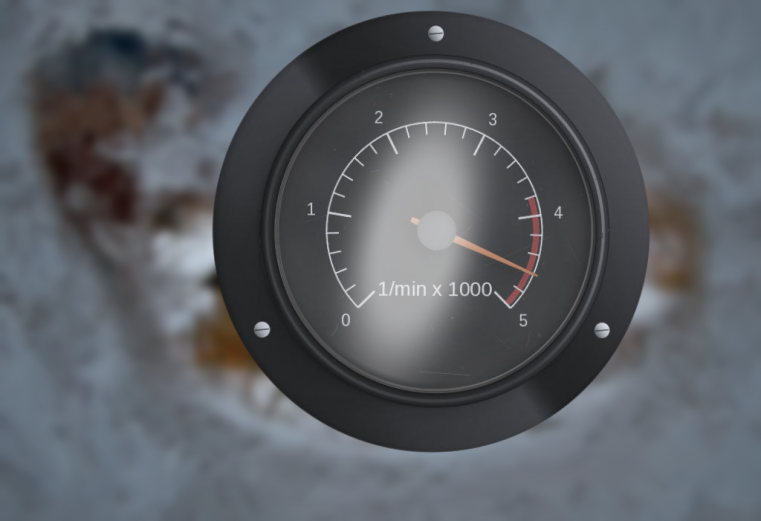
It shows **4600** rpm
